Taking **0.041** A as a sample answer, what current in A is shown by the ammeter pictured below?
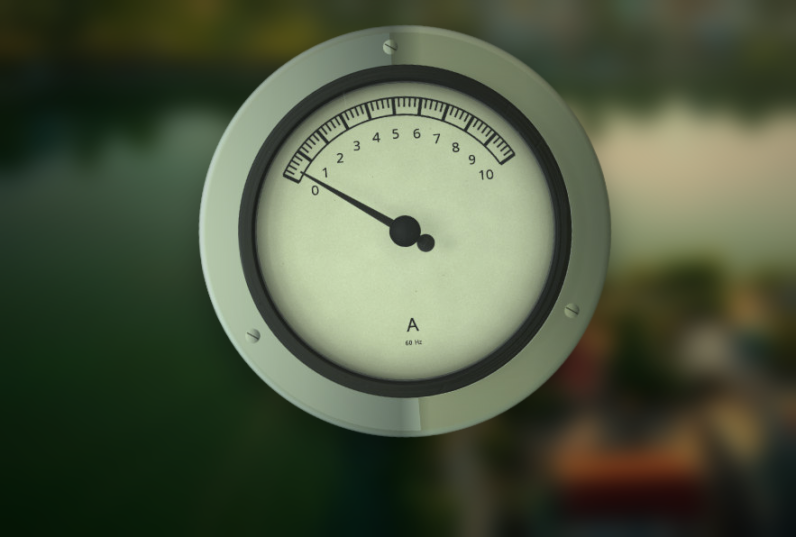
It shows **0.4** A
